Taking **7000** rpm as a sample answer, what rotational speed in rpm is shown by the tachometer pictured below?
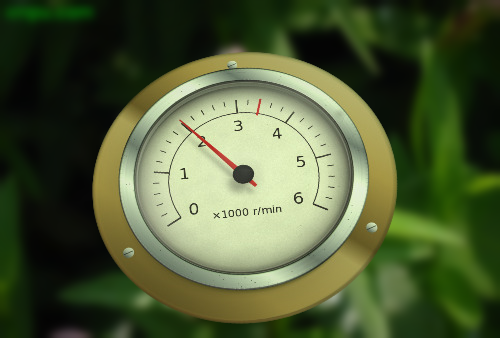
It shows **2000** rpm
